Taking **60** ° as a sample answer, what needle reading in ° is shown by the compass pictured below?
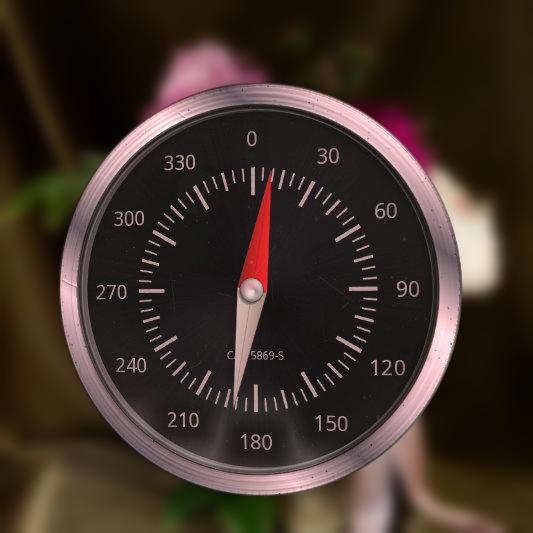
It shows **10** °
